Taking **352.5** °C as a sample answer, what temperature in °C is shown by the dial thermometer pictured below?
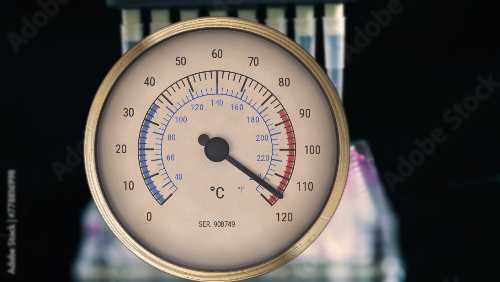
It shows **116** °C
